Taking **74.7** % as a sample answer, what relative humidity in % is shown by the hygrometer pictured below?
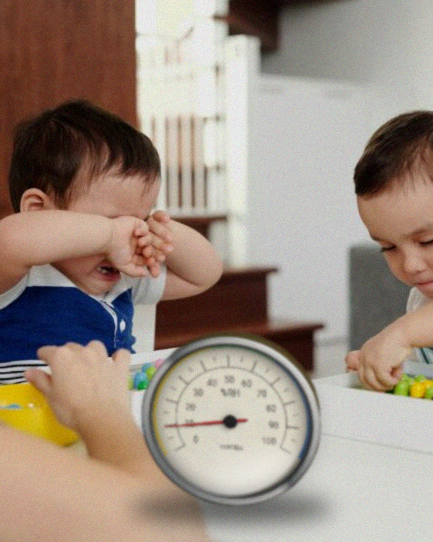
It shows **10** %
